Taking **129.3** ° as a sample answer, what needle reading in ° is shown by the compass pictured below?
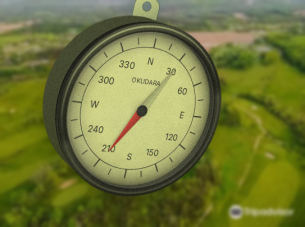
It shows **210** °
